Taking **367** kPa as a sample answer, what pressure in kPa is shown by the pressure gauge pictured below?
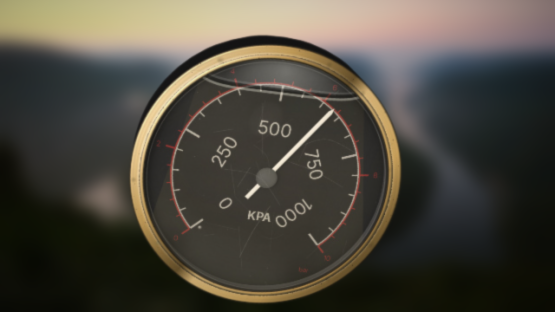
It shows **625** kPa
